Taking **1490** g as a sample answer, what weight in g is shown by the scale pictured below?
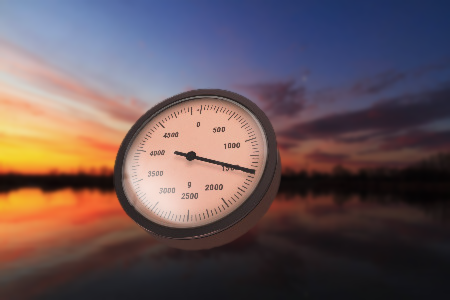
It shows **1500** g
